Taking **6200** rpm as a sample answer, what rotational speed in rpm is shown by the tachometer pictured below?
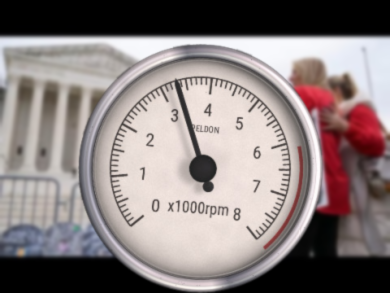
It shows **3300** rpm
